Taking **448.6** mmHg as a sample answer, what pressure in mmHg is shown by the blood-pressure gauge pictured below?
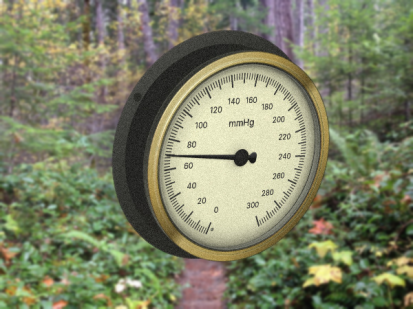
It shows **70** mmHg
